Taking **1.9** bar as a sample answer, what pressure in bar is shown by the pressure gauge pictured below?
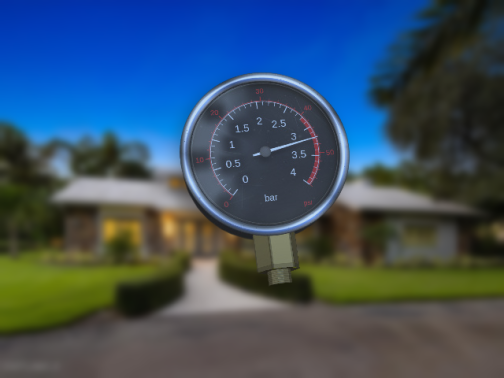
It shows **3.2** bar
